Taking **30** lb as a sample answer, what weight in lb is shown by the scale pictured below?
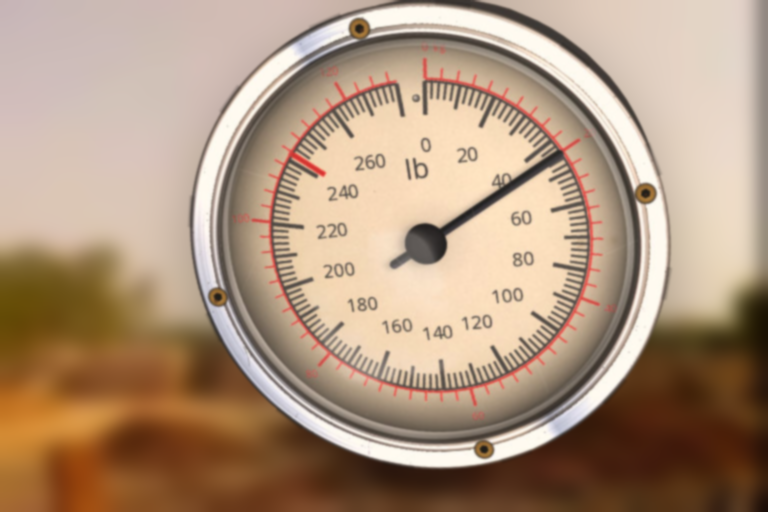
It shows **44** lb
